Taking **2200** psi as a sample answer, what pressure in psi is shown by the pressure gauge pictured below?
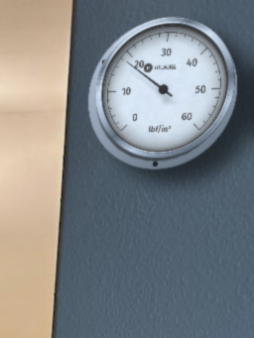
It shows **18** psi
